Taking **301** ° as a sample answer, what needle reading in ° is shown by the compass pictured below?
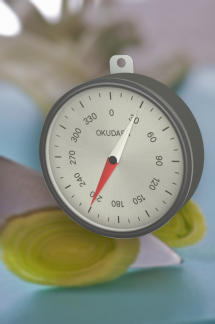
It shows **210** °
